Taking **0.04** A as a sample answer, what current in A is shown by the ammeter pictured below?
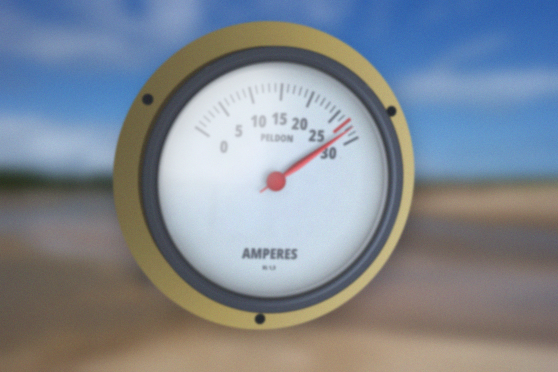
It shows **28** A
